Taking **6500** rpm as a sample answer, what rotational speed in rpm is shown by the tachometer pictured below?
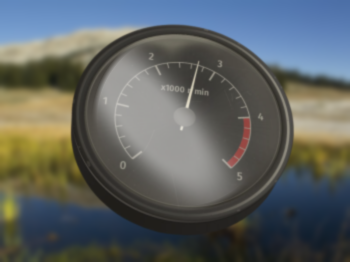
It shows **2700** rpm
